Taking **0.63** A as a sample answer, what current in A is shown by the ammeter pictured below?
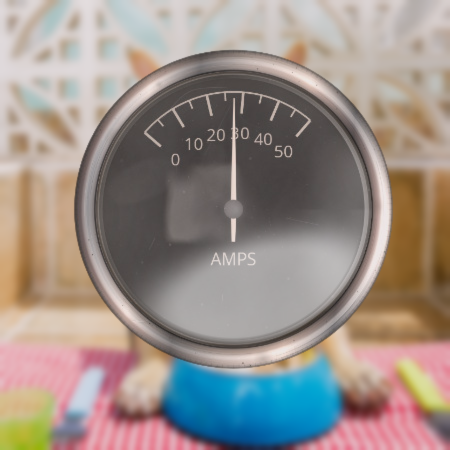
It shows **27.5** A
